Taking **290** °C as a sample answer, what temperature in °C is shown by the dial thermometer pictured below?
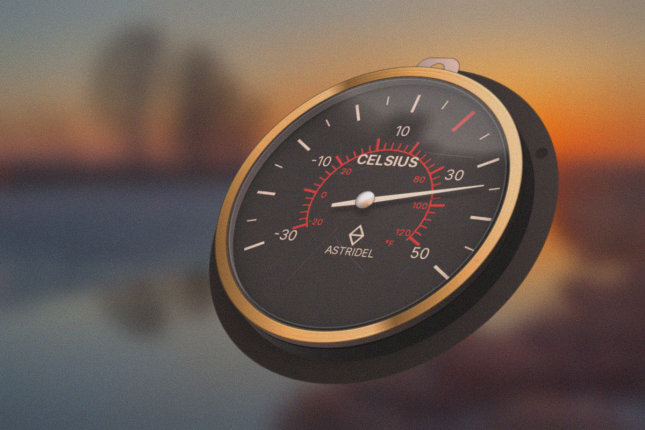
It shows **35** °C
